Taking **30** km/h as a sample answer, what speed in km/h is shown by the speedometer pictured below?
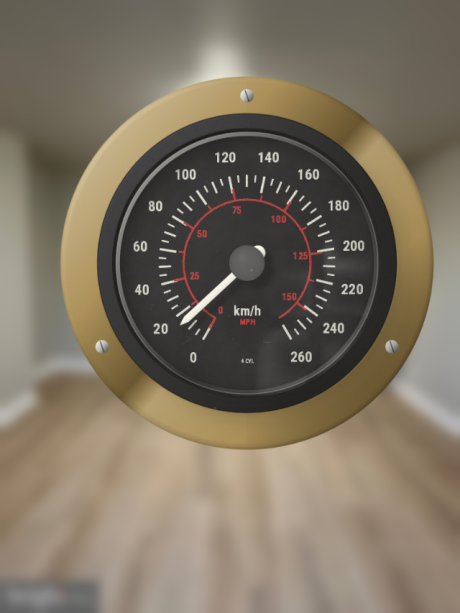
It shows **15** km/h
